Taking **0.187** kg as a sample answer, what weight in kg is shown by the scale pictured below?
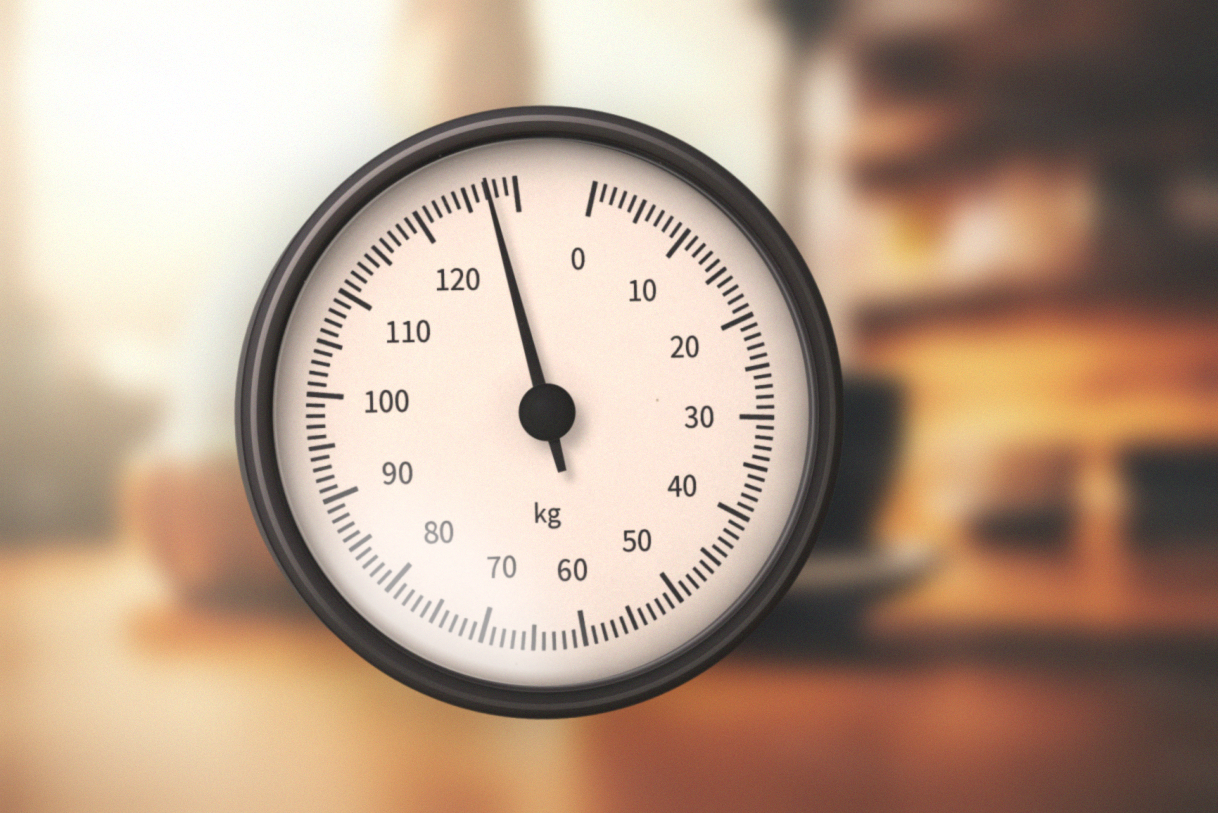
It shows **127** kg
